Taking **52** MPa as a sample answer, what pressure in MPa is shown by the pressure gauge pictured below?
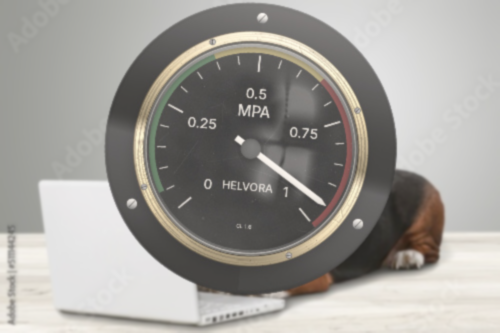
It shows **0.95** MPa
